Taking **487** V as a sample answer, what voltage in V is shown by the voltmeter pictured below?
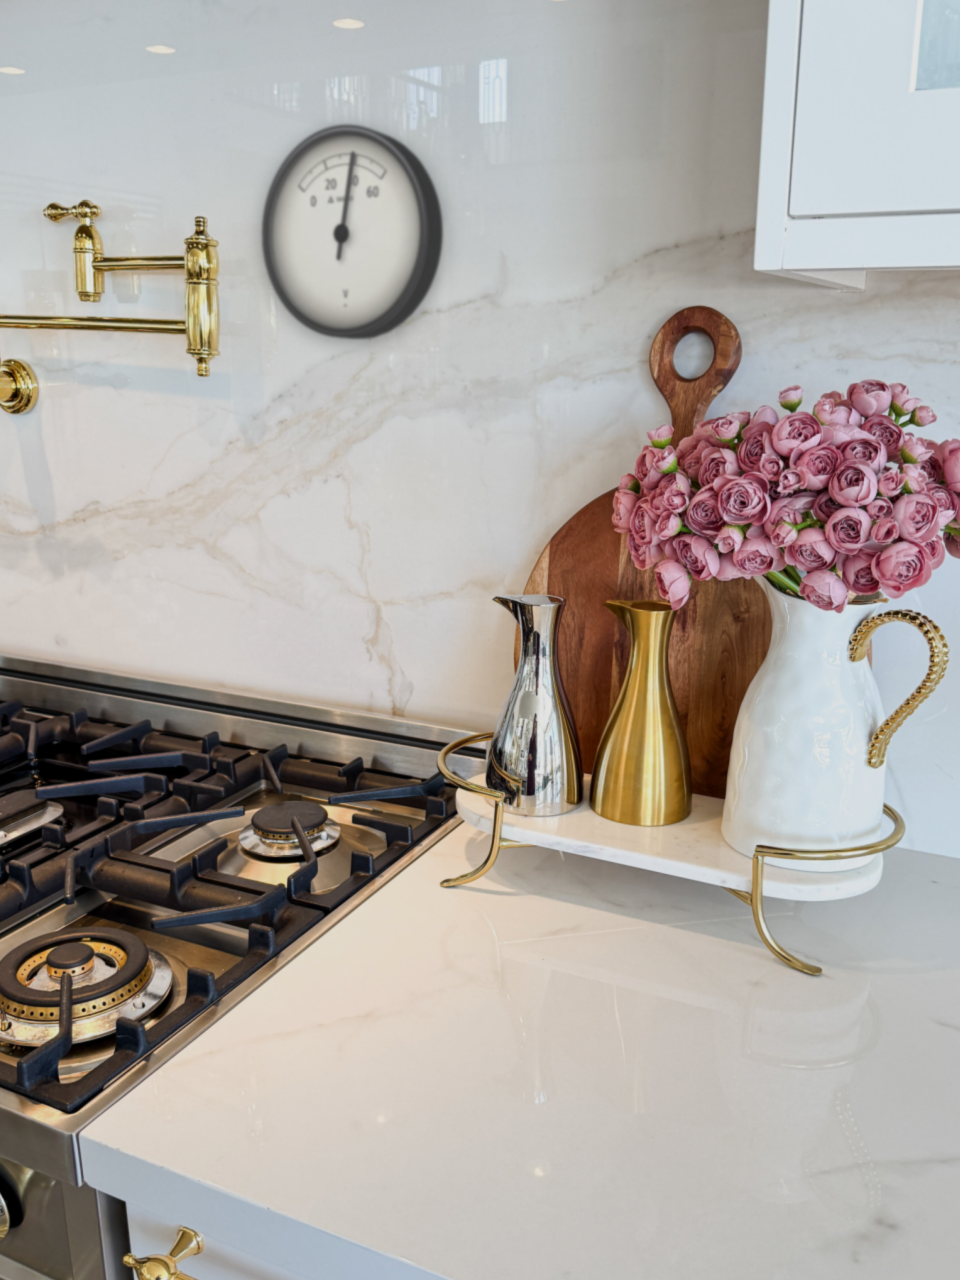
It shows **40** V
